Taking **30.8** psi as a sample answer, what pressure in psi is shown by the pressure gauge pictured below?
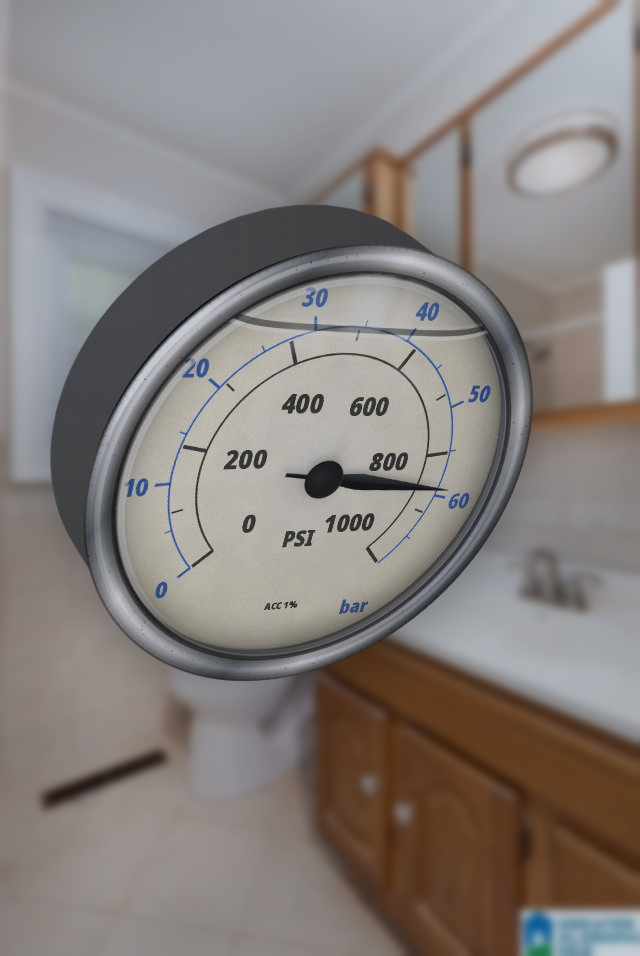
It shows **850** psi
